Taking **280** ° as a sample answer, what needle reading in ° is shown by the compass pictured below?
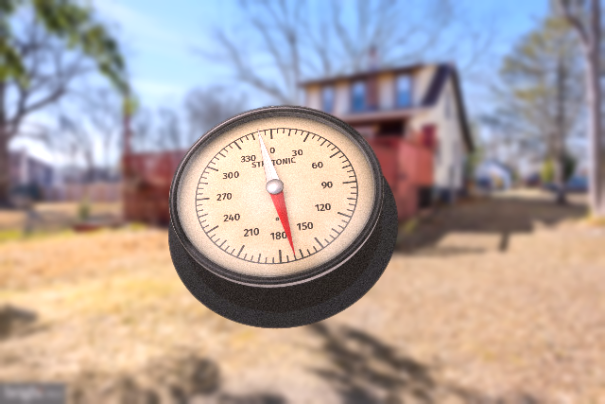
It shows **170** °
